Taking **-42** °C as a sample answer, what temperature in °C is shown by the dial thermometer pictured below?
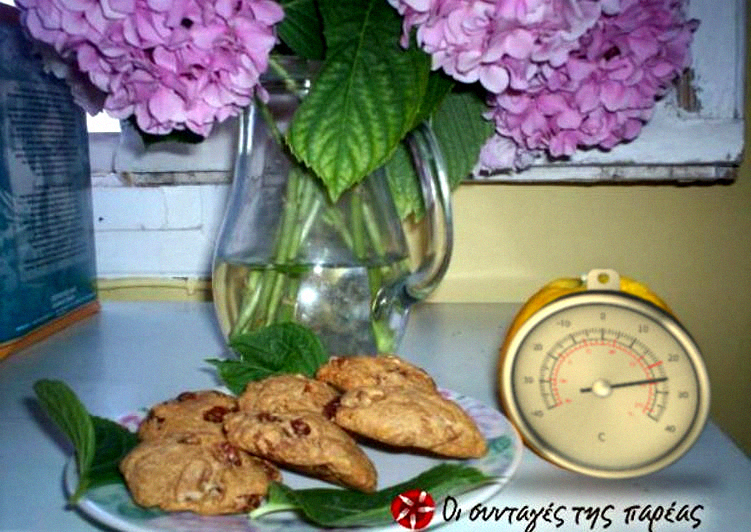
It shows **25** °C
